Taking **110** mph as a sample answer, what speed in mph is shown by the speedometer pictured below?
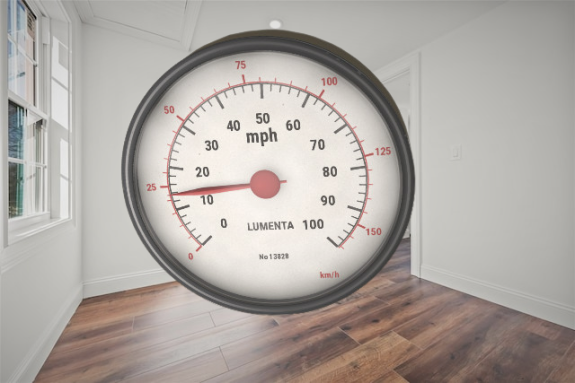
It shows **14** mph
